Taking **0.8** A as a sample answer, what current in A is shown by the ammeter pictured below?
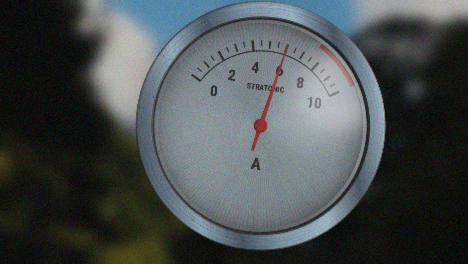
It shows **6** A
